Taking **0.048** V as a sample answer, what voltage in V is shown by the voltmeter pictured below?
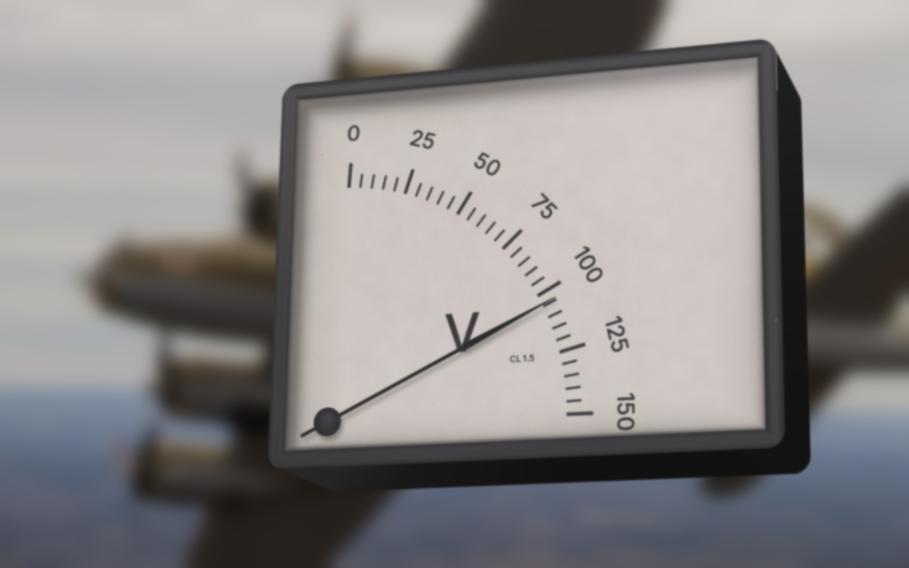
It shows **105** V
